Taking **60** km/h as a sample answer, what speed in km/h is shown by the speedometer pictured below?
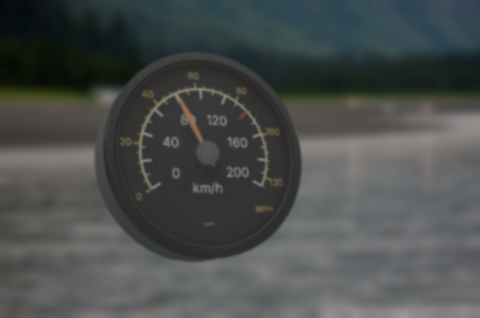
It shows **80** km/h
